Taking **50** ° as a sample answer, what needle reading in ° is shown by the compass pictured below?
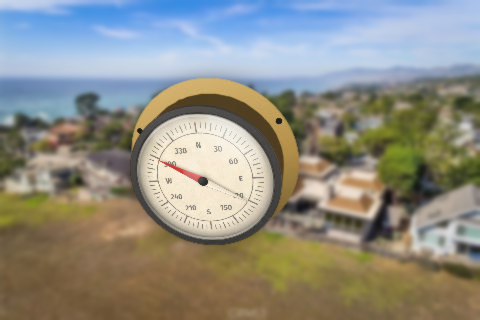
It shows **300** °
